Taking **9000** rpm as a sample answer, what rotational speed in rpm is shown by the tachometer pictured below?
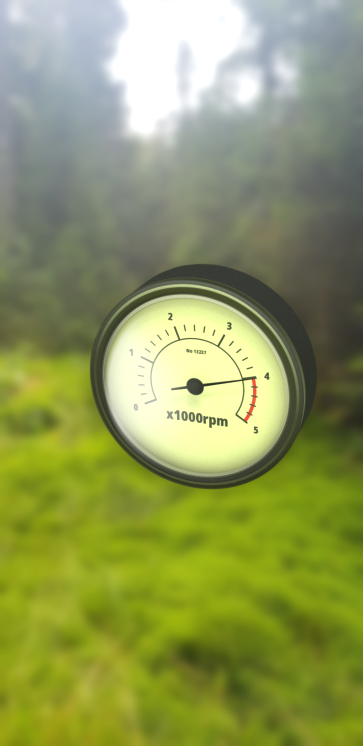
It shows **4000** rpm
